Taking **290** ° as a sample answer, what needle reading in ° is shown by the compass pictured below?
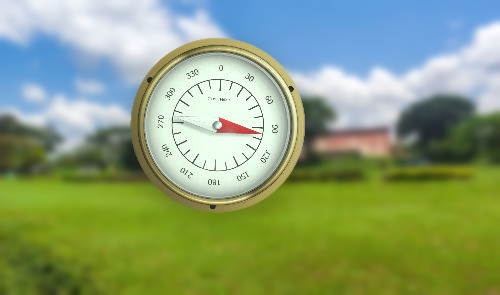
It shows **97.5** °
